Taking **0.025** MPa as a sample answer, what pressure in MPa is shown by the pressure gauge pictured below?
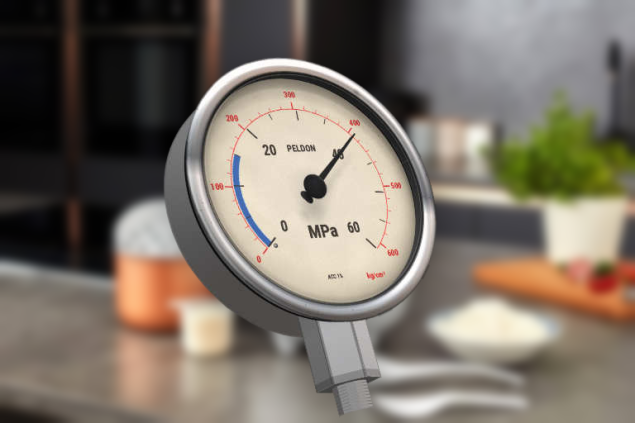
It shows **40** MPa
